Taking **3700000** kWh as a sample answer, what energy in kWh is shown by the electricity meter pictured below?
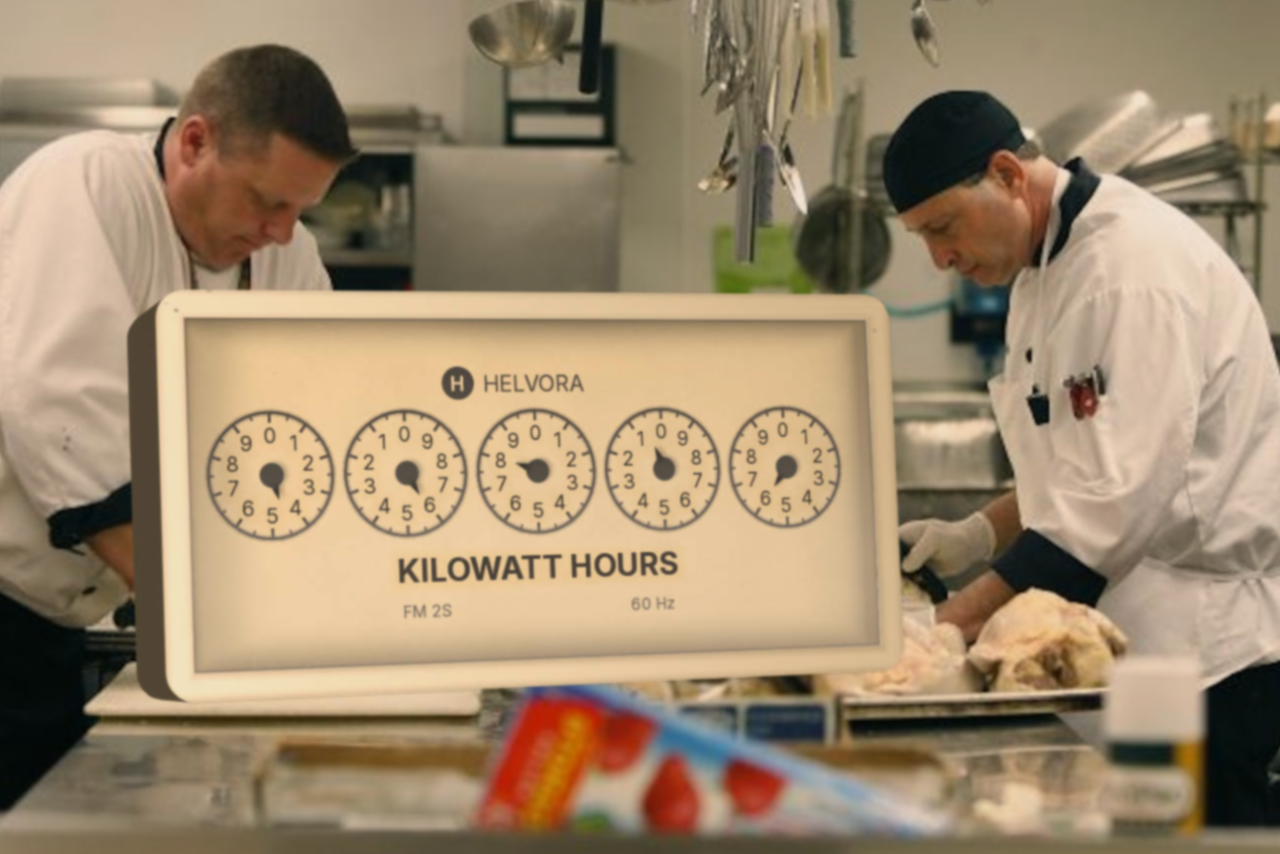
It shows **45806** kWh
